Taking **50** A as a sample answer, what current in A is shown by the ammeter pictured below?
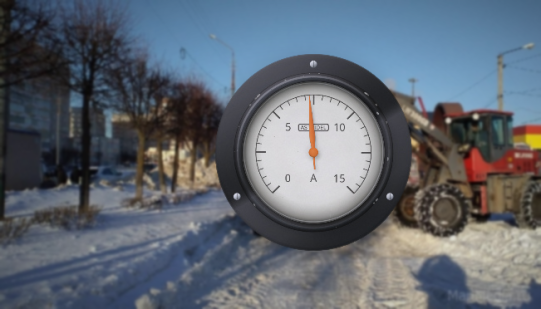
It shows **7.25** A
